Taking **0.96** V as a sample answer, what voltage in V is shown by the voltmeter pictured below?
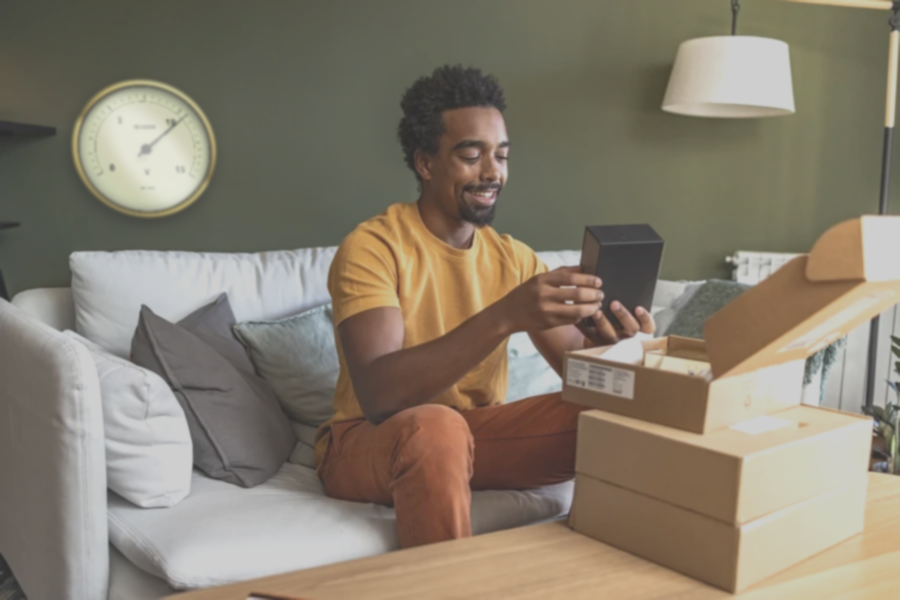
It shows **10.5** V
